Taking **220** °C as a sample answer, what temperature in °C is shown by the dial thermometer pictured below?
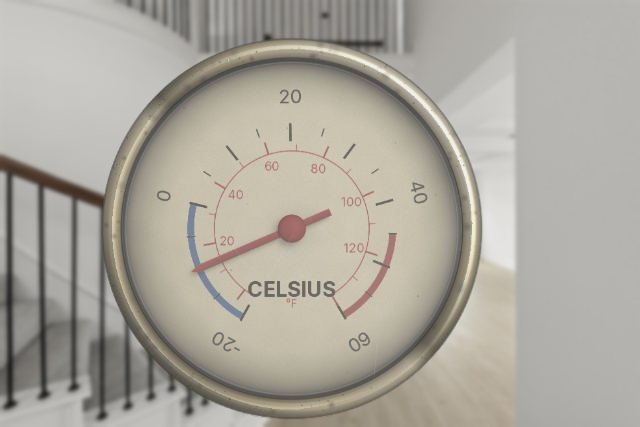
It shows **-10** °C
